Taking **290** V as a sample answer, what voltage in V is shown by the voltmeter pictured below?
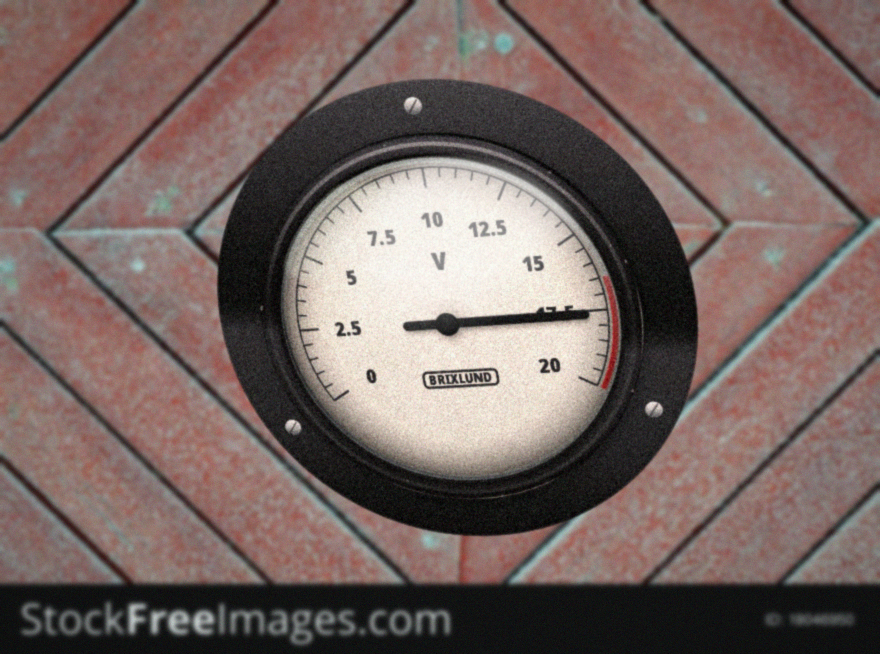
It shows **17.5** V
